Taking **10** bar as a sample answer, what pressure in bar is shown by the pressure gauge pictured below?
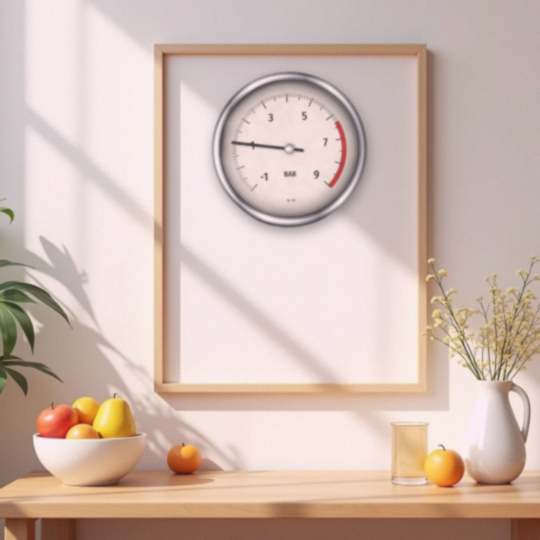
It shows **1** bar
